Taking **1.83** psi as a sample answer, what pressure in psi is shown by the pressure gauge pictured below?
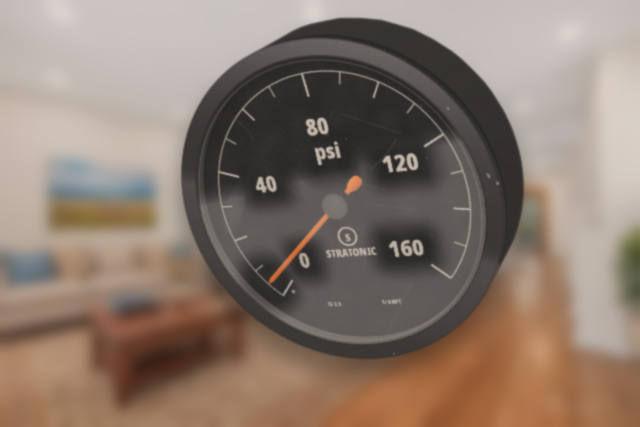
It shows **5** psi
